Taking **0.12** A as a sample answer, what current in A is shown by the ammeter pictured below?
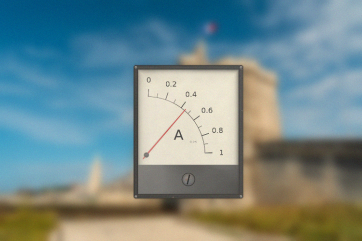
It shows **0.45** A
